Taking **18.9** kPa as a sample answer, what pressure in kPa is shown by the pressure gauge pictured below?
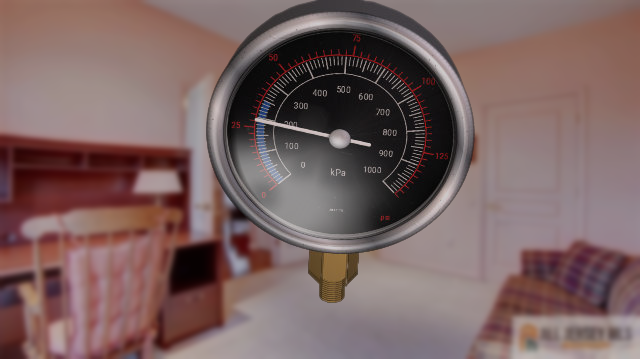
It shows **200** kPa
